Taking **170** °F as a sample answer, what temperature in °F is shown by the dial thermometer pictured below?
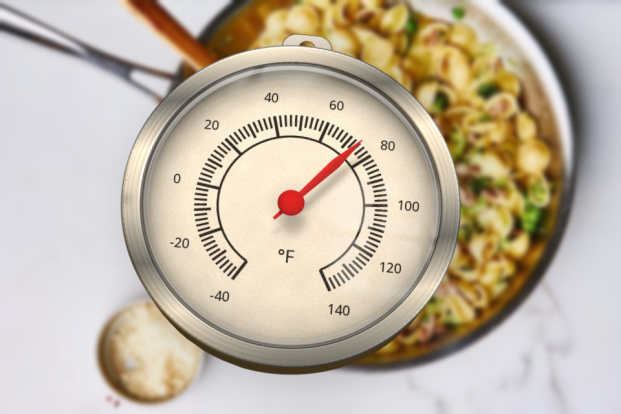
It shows **74** °F
